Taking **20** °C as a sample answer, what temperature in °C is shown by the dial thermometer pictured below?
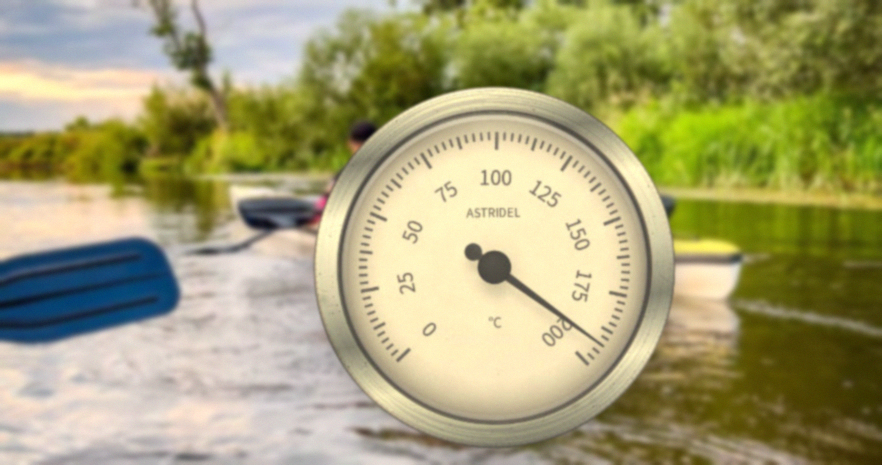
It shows **192.5** °C
